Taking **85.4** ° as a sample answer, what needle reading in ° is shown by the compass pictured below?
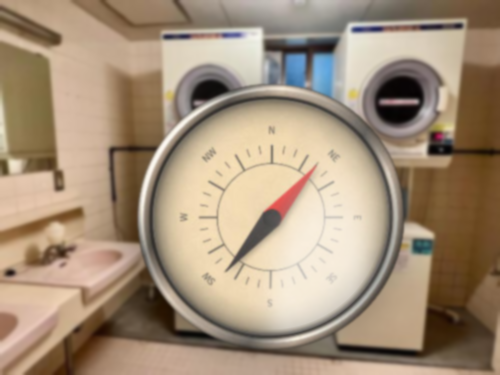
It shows **40** °
